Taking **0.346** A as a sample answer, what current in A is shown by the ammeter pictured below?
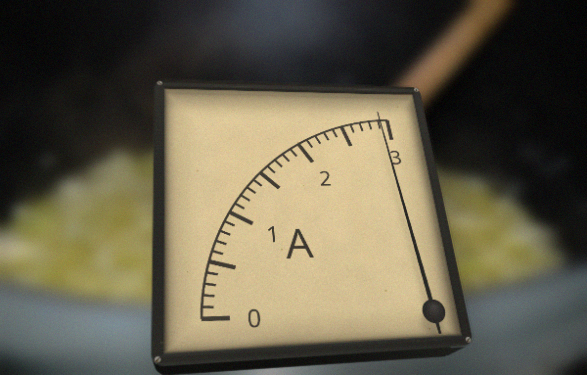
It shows **2.9** A
